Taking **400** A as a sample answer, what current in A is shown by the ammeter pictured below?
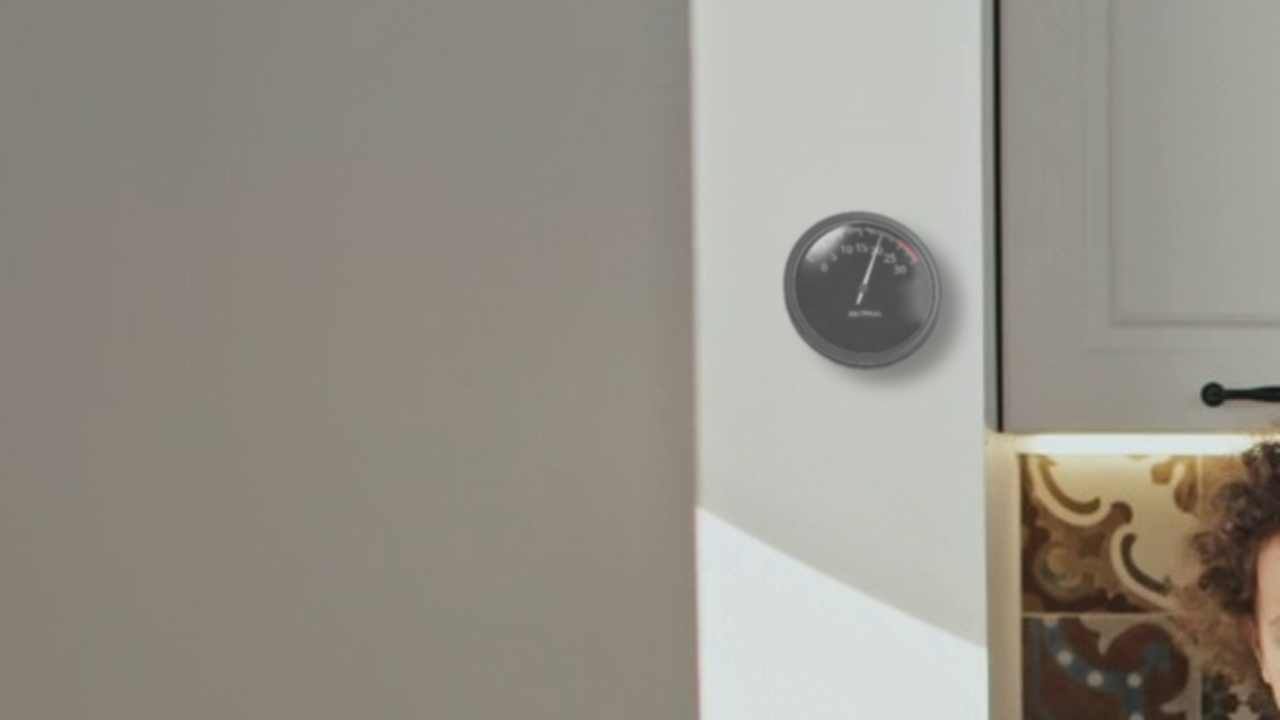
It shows **20** A
